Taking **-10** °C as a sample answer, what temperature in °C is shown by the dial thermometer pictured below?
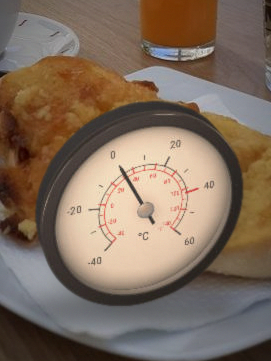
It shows **0** °C
